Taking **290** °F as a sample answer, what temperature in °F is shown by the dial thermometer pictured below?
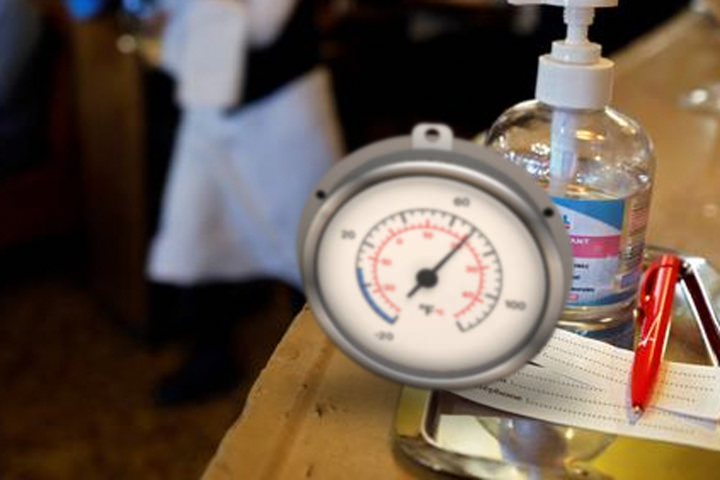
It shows **68** °F
